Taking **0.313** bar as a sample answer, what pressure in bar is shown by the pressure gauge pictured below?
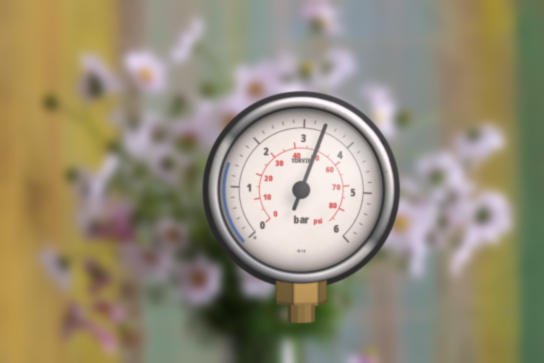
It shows **3.4** bar
